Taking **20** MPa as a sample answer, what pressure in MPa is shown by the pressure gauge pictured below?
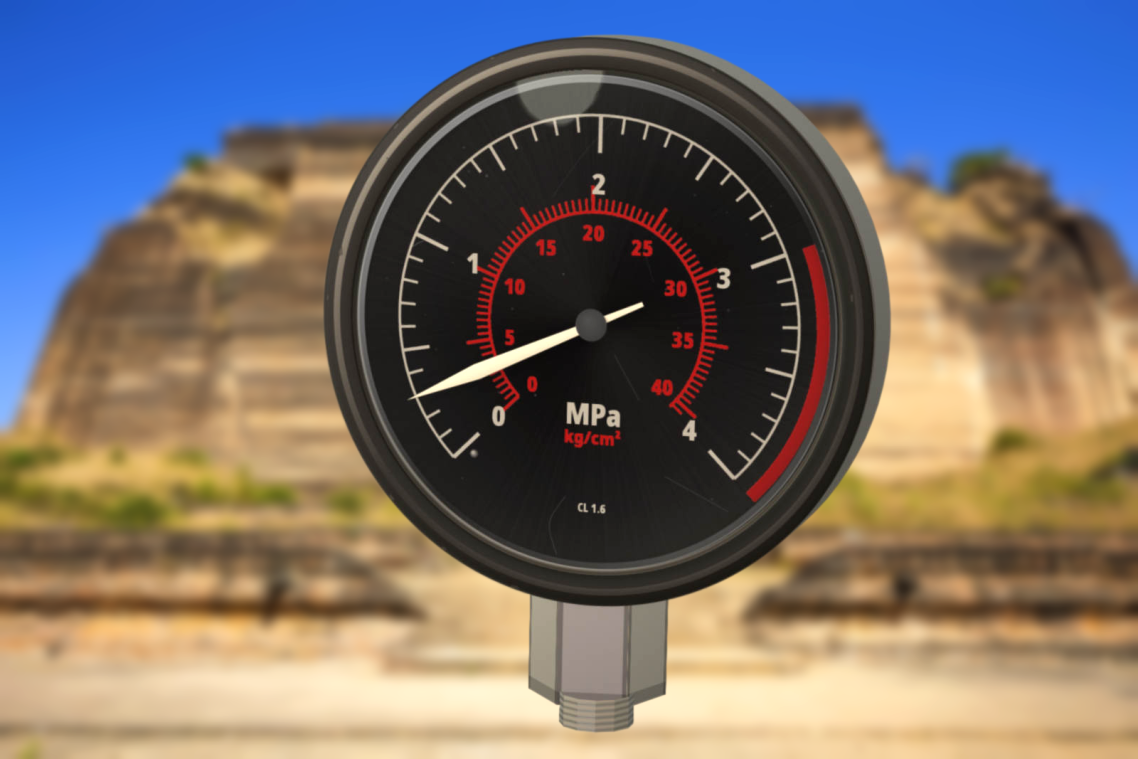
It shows **0.3** MPa
